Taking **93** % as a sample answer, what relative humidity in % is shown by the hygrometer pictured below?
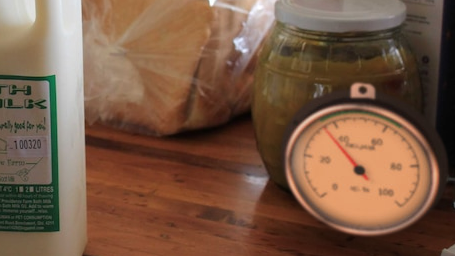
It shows **36** %
